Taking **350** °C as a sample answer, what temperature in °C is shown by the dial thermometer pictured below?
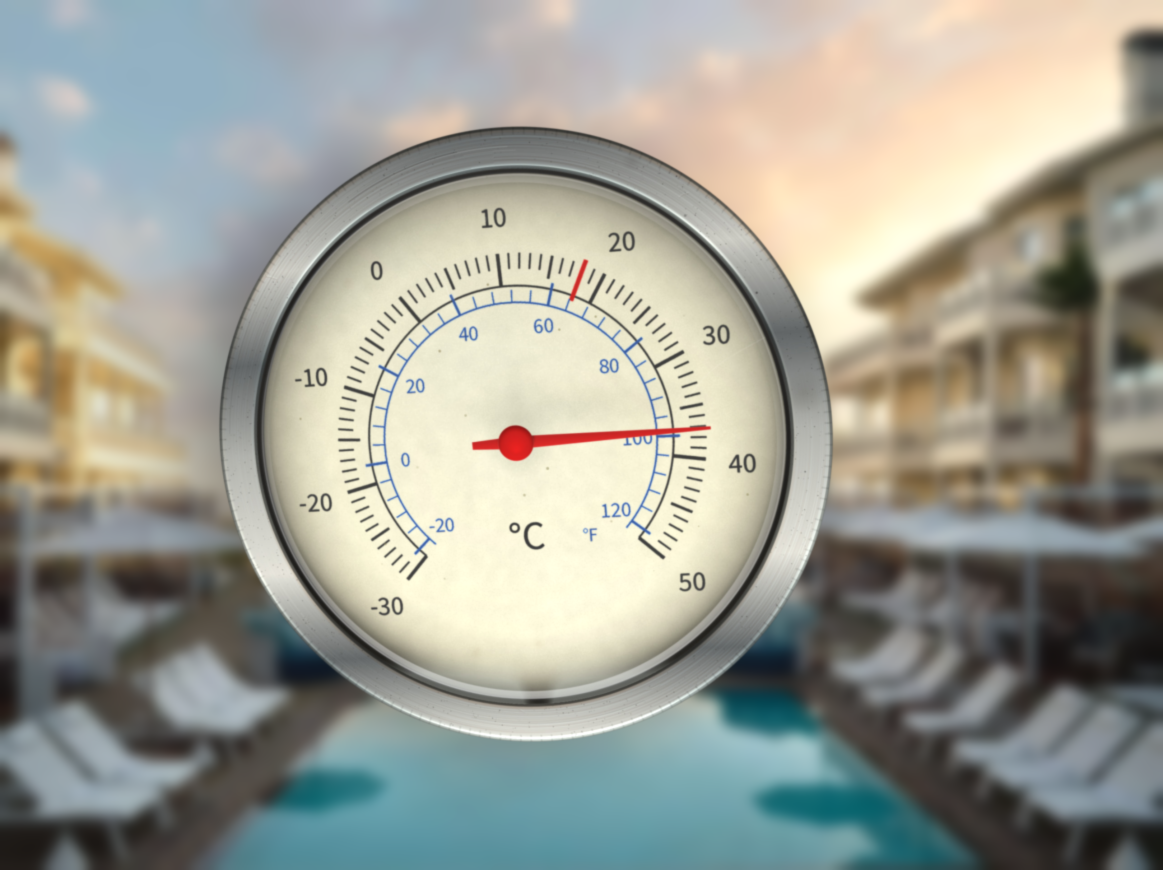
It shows **37** °C
